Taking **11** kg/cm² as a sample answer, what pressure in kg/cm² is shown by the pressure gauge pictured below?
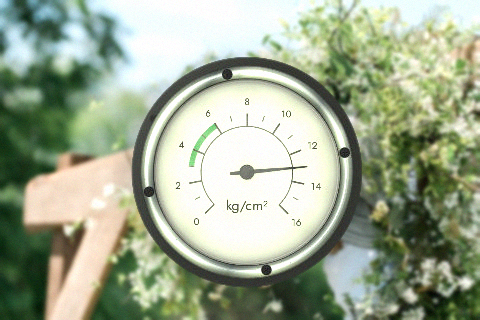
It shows **13** kg/cm²
